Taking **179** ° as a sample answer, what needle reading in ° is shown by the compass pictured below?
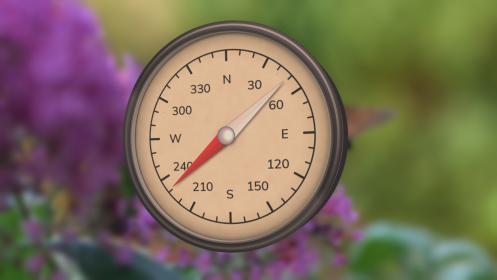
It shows **230** °
